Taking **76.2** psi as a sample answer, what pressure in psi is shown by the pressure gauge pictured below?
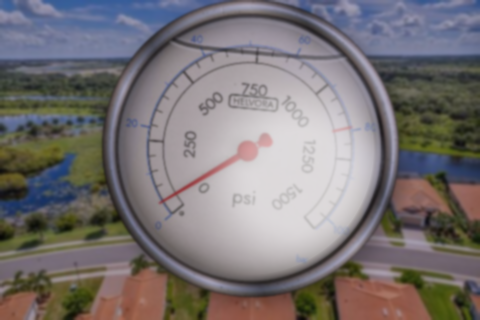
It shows **50** psi
